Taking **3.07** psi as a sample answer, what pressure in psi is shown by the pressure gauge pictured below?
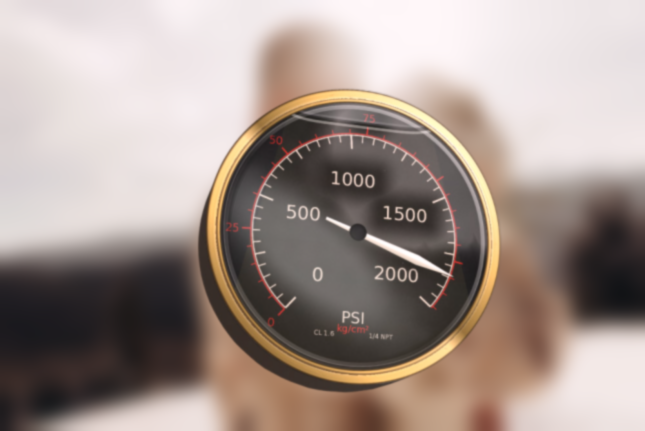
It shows **1850** psi
